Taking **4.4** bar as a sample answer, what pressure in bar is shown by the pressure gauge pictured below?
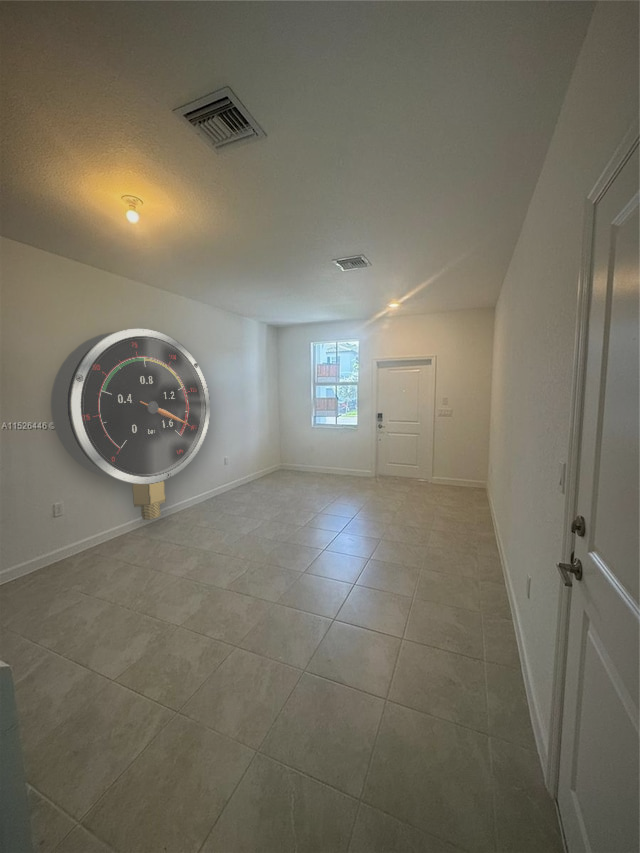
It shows **1.5** bar
